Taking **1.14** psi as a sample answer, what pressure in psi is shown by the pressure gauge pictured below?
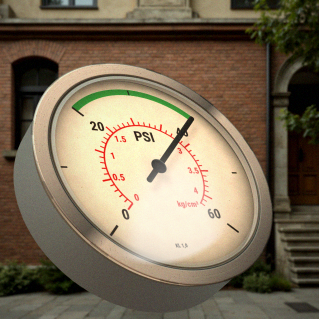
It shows **40** psi
